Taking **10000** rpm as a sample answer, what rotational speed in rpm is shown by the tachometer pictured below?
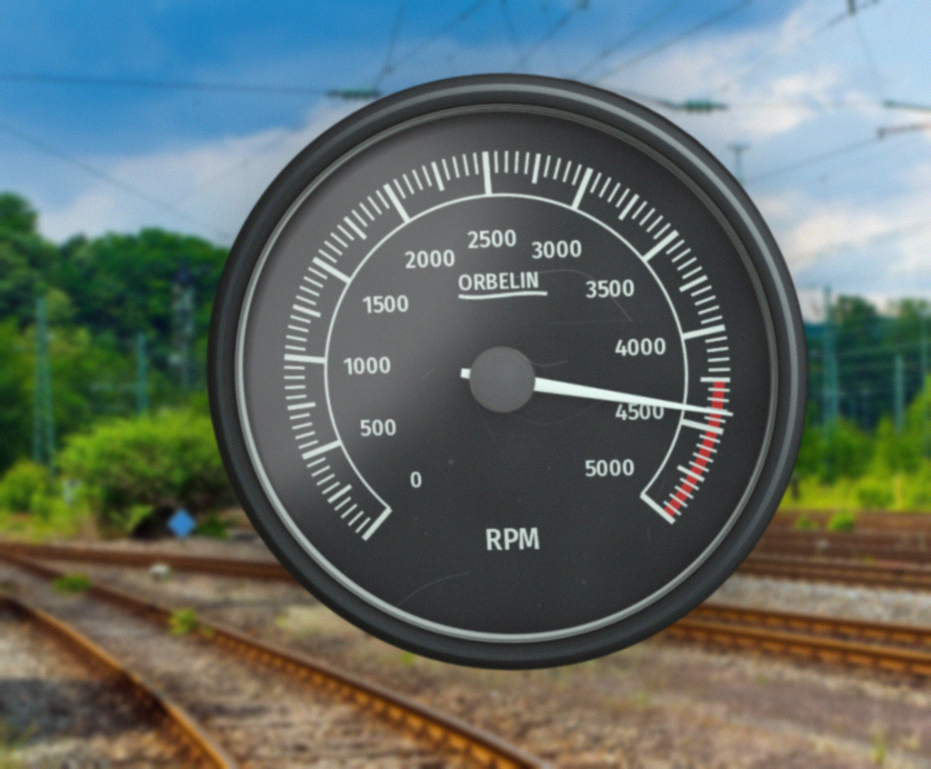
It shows **4400** rpm
